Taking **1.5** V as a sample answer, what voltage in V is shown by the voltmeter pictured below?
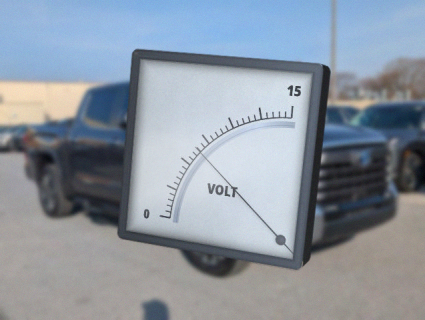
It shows **6.5** V
